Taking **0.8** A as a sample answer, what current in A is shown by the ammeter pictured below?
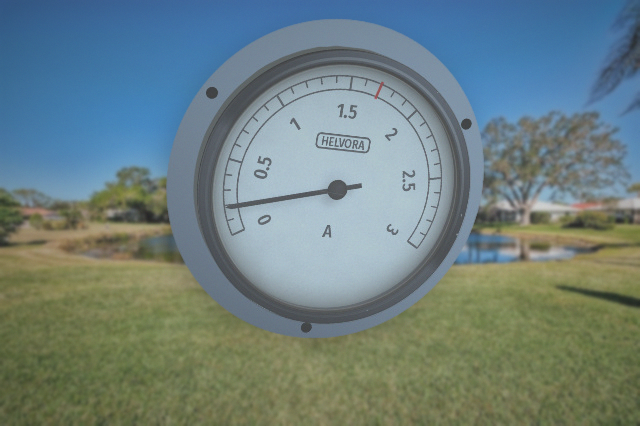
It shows **0.2** A
